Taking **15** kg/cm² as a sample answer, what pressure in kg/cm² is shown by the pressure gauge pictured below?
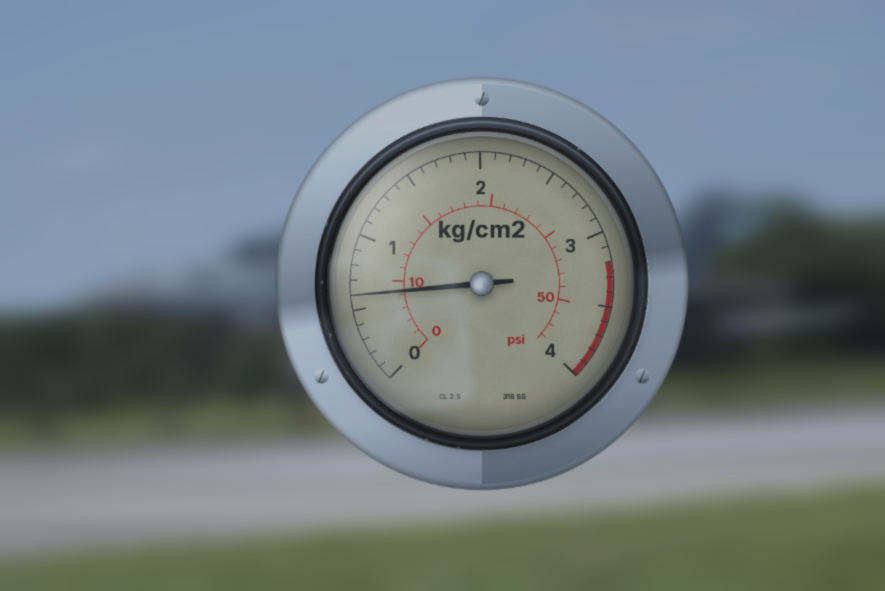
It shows **0.6** kg/cm²
